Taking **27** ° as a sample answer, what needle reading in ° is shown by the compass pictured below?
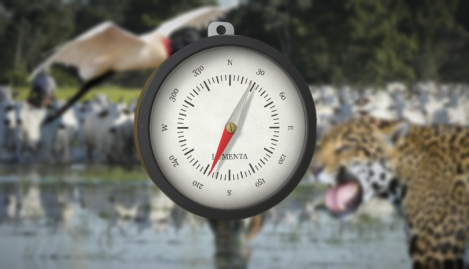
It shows **205** °
